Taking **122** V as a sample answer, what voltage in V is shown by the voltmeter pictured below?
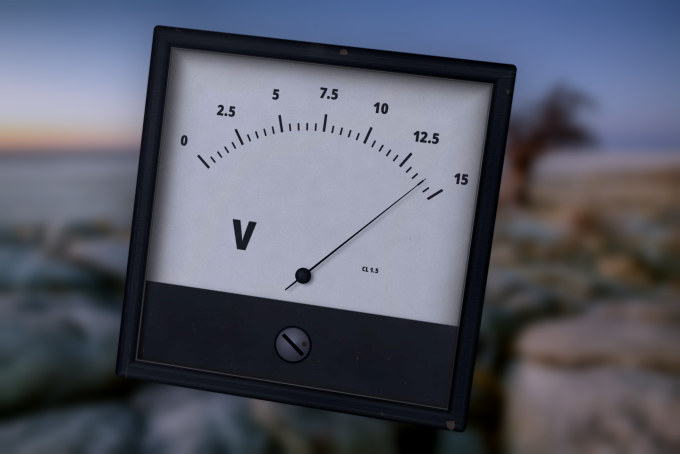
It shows **14** V
